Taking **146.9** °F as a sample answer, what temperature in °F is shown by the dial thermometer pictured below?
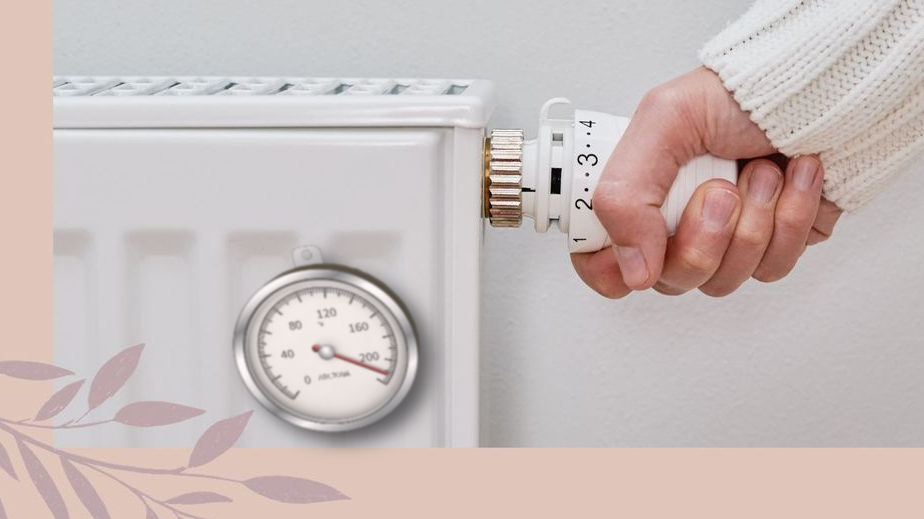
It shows **210** °F
